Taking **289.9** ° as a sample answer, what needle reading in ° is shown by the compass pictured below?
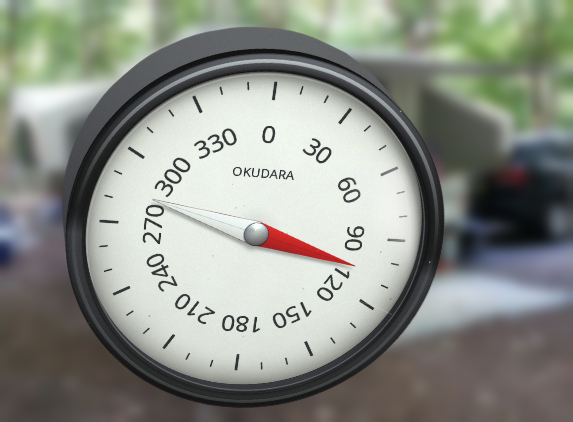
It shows **105** °
